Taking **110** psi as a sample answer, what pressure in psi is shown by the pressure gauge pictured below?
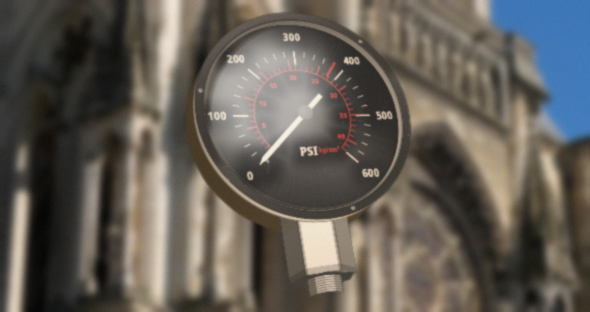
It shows **0** psi
